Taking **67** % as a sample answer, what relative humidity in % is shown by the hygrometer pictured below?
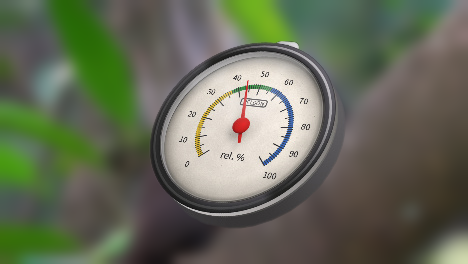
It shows **45** %
